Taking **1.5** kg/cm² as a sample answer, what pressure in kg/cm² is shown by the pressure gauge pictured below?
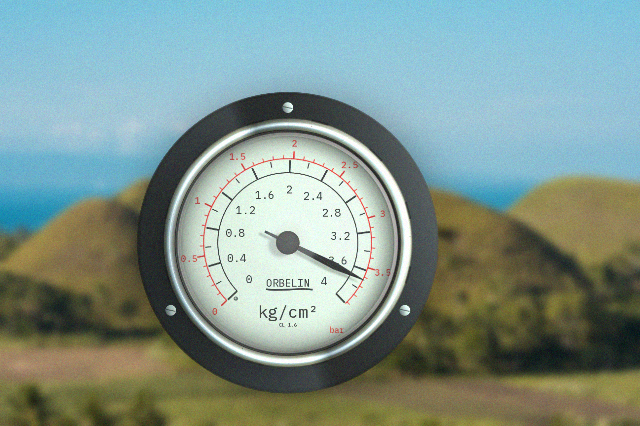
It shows **3.7** kg/cm²
